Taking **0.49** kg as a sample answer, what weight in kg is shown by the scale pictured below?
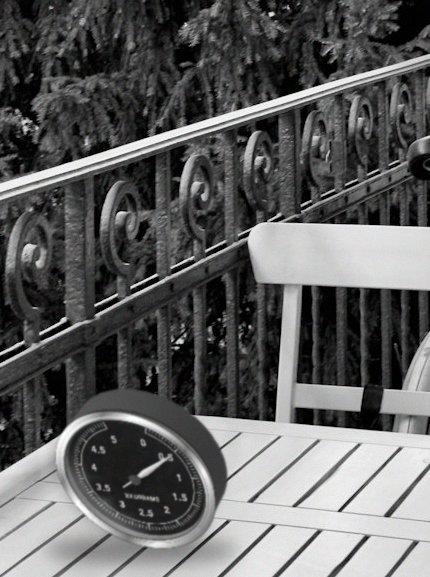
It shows **0.5** kg
